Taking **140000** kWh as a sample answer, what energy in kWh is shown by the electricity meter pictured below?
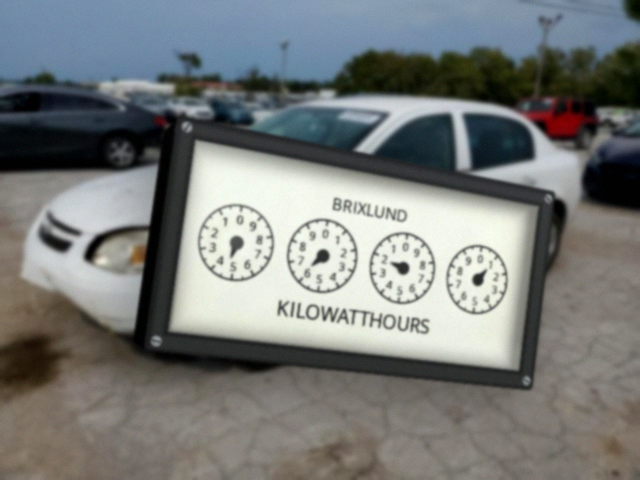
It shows **4621** kWh
